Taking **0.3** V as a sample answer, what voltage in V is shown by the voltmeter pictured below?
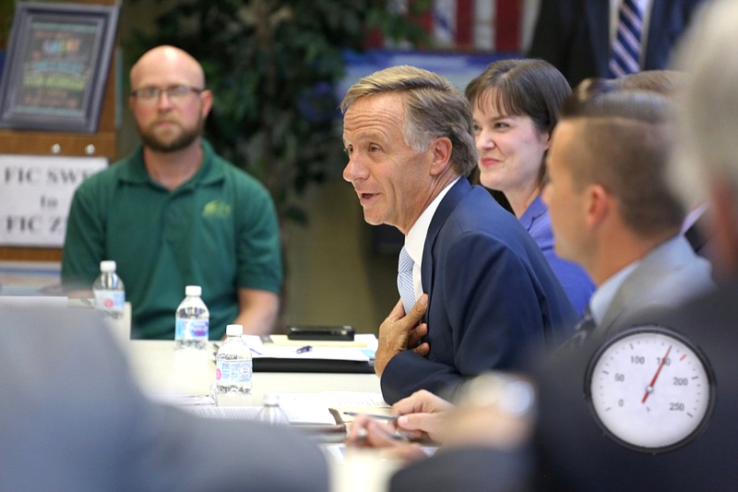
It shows **150** V
